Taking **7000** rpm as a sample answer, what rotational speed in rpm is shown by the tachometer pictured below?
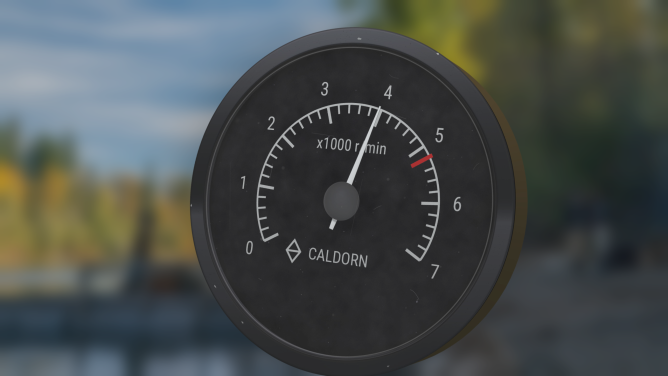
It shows **4000** rpm
